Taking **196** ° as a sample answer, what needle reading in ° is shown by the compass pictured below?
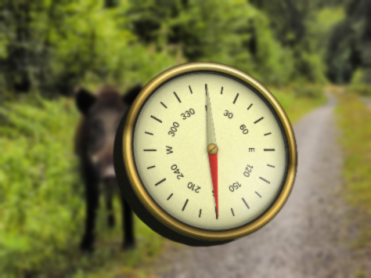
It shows **180** °
